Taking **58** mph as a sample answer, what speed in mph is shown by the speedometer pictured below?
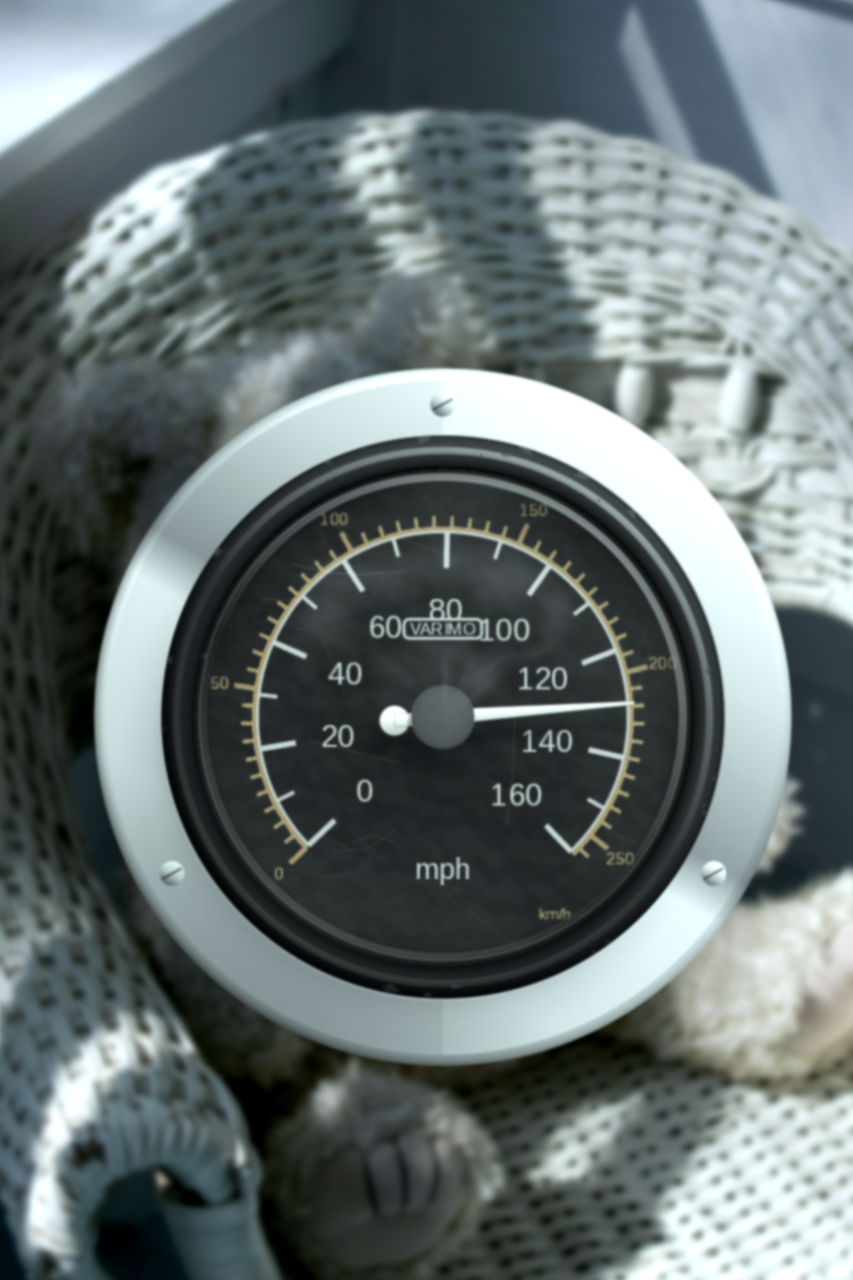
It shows **130** mph
